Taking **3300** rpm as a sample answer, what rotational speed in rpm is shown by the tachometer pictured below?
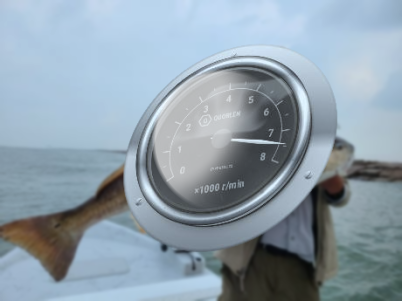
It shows **7500** rpm
